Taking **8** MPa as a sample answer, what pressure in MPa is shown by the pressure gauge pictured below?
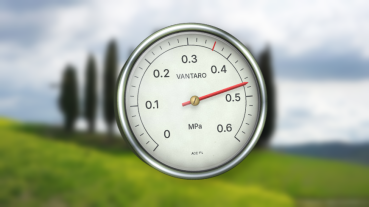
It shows **0.47** MPa
